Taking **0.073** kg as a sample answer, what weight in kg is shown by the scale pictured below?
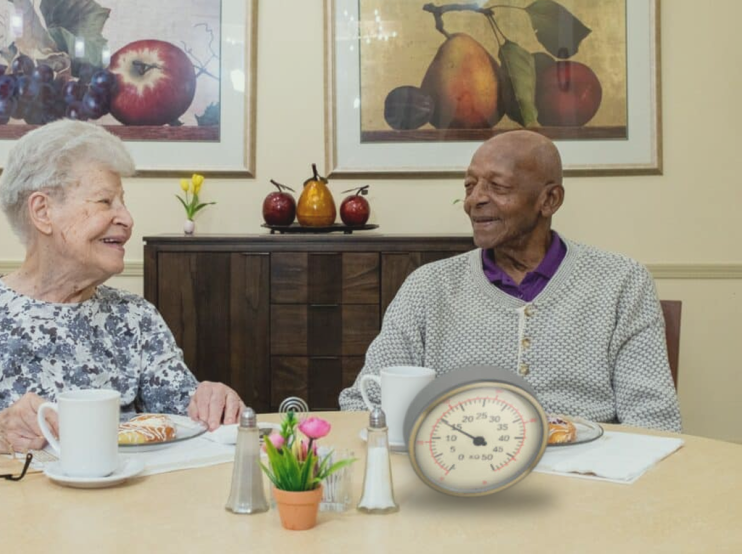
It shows **15** kg
